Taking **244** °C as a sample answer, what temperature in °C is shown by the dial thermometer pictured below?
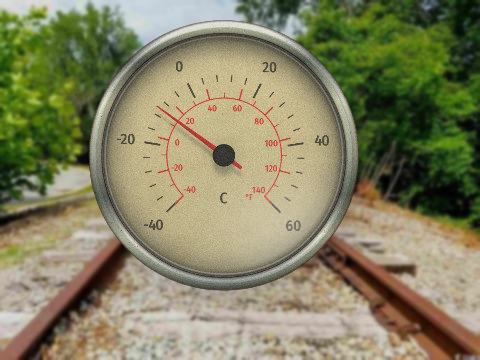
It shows **-10** °C
